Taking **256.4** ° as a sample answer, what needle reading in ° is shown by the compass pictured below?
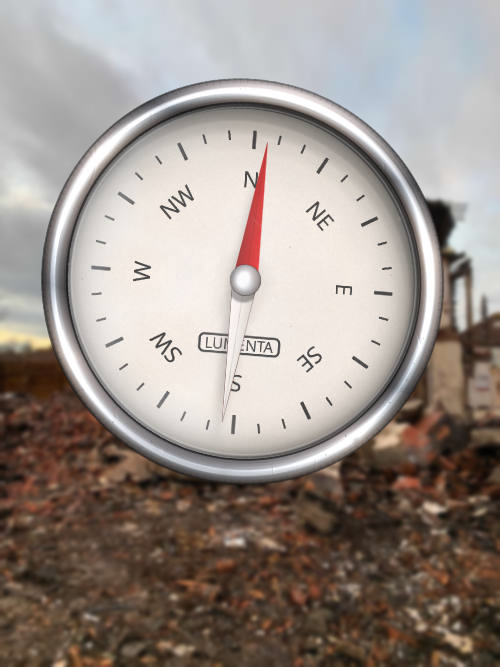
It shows **5** °
